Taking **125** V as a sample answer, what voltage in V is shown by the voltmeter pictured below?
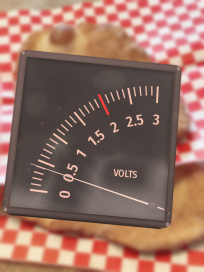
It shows **0.4** V
